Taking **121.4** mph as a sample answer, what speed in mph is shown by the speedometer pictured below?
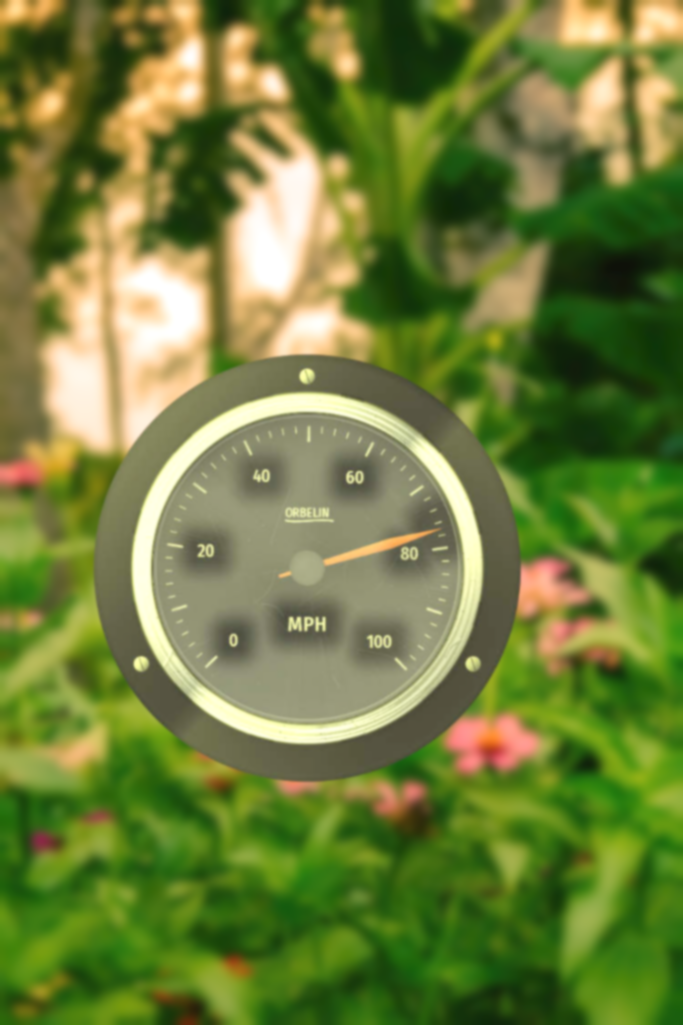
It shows **77** mph
